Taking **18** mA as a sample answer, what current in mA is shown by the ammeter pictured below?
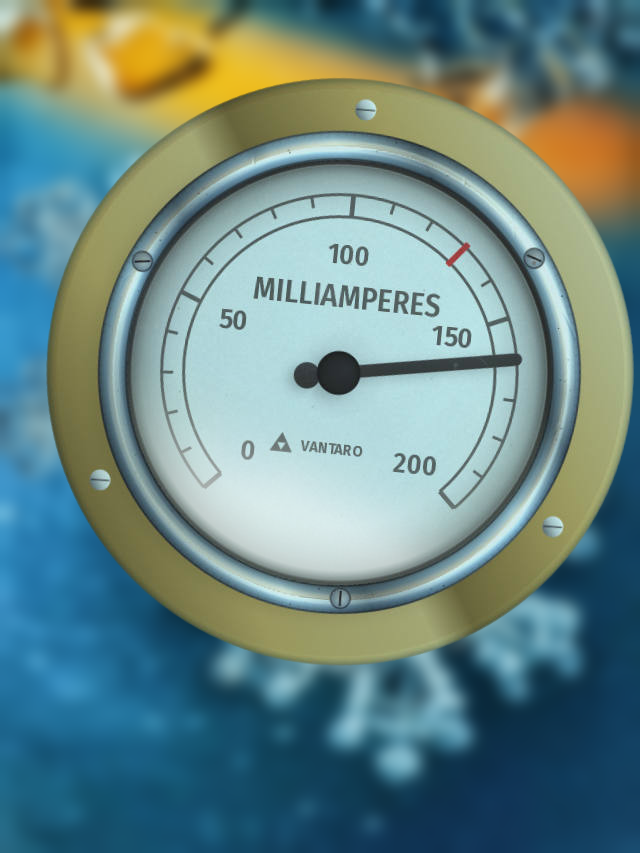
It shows **160** mA
